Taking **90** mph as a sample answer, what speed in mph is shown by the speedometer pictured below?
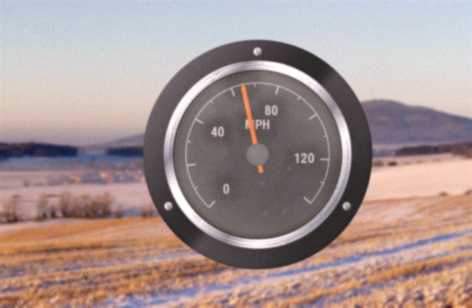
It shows **65** mph
